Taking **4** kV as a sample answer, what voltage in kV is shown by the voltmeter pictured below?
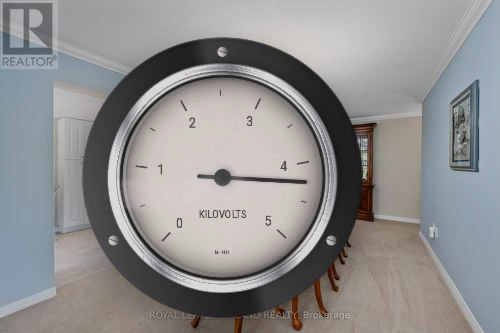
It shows **4.25** kV
